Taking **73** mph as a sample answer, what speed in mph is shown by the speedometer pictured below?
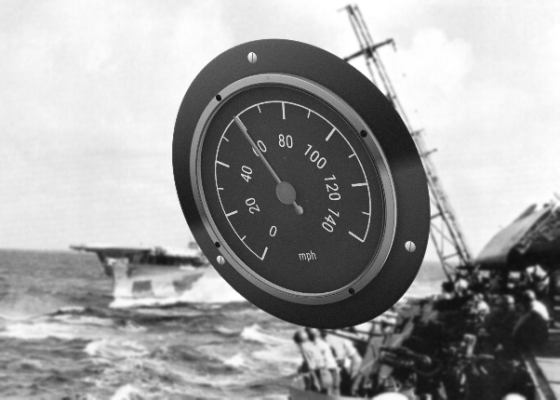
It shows **60** mph
